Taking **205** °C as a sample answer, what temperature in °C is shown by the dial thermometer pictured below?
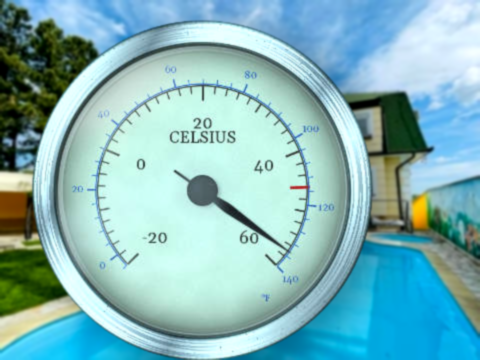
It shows **57** °C
